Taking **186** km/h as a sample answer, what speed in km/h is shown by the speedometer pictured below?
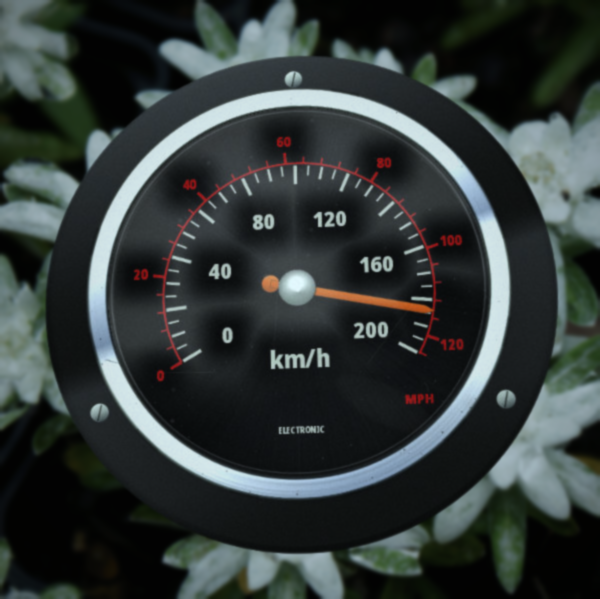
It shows **185** km/h
